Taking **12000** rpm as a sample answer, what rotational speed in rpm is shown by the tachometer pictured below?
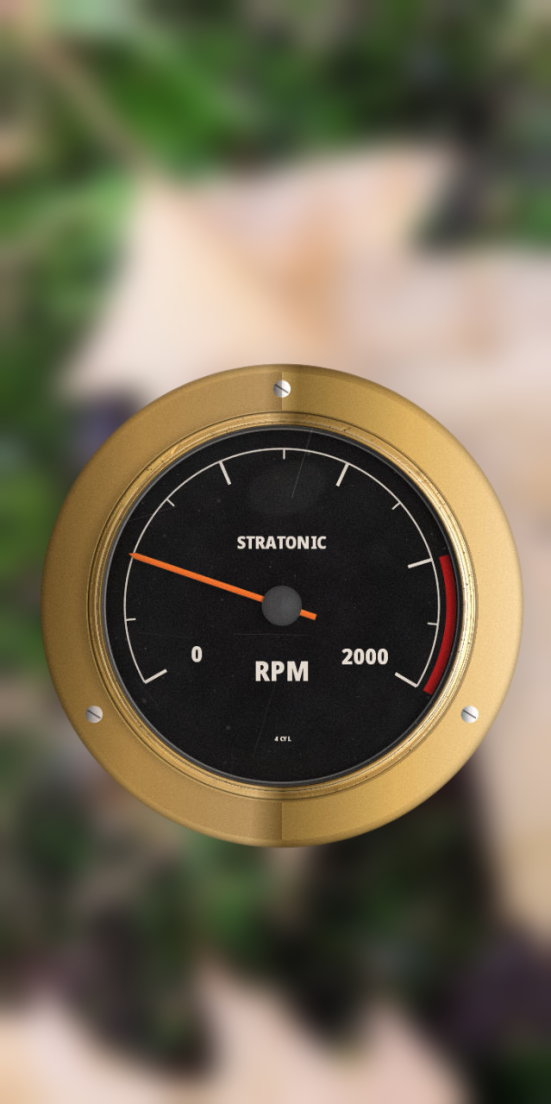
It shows **400** rpm
